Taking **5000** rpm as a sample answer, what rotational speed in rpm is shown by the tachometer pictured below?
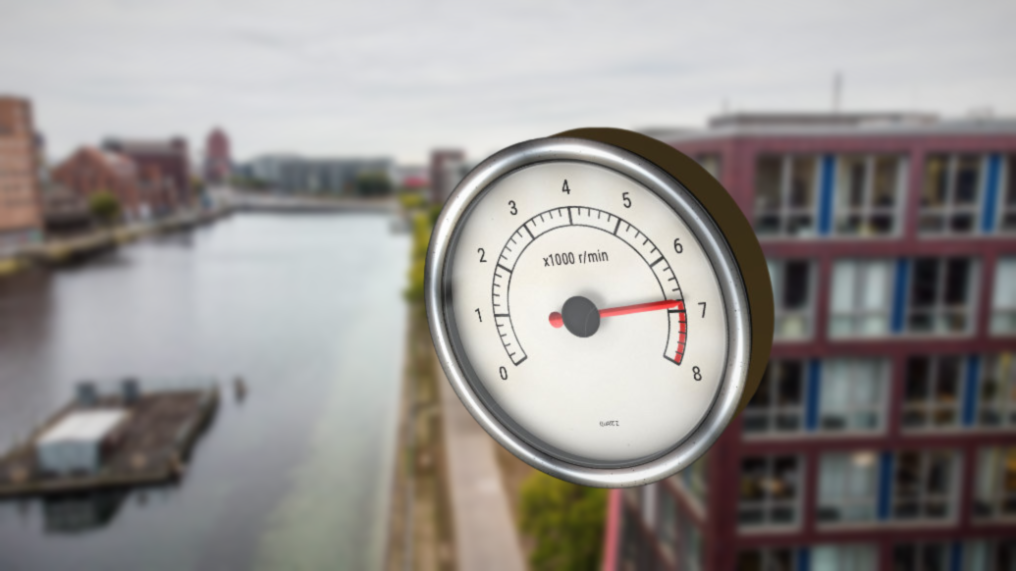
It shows **6800** rpm
